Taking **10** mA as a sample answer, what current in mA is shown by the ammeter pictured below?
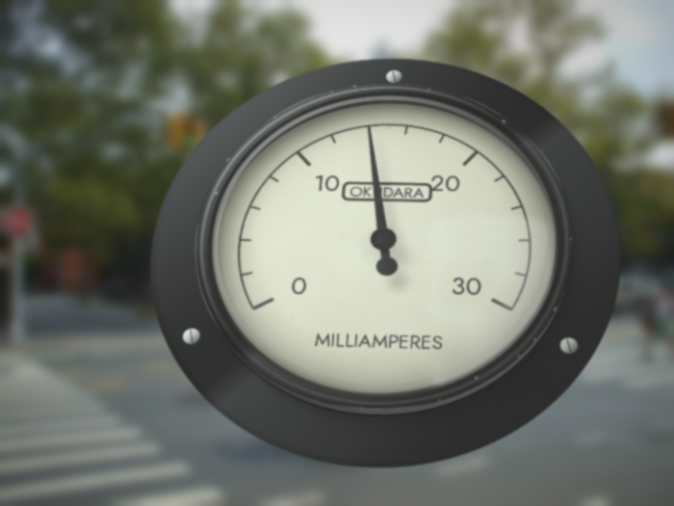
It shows **14** mA
